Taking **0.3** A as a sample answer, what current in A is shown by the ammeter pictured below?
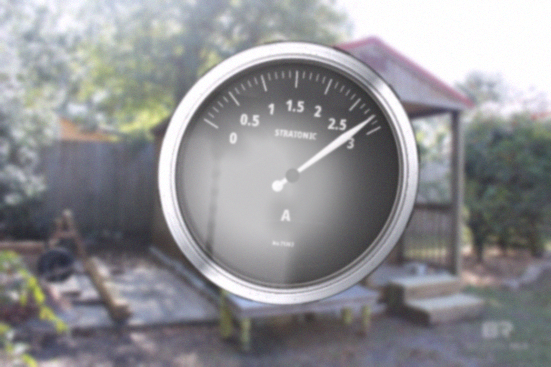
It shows **2.8** A
